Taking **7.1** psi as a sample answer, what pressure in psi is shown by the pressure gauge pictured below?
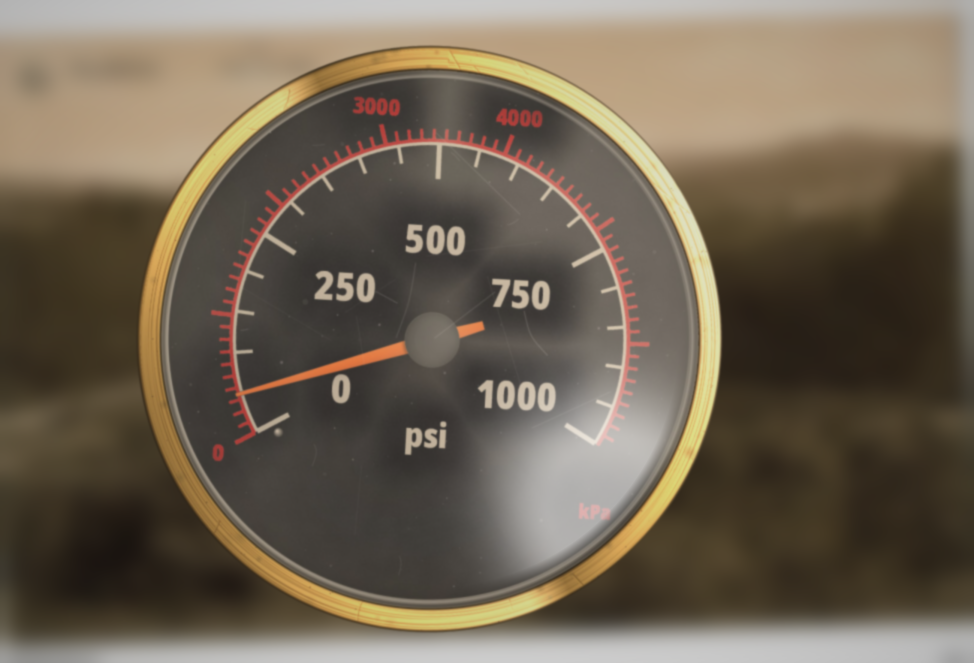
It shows **50** psi
